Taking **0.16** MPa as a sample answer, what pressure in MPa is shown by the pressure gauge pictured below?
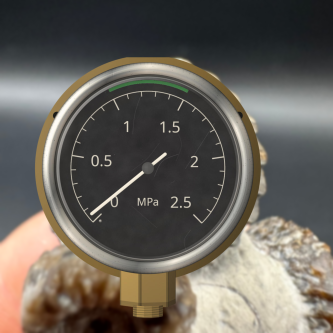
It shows **0.05** MPa
